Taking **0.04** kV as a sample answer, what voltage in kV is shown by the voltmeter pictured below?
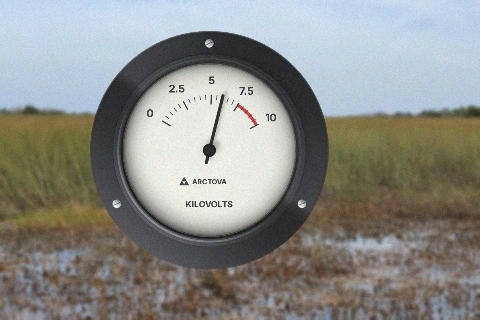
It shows **6** kV
